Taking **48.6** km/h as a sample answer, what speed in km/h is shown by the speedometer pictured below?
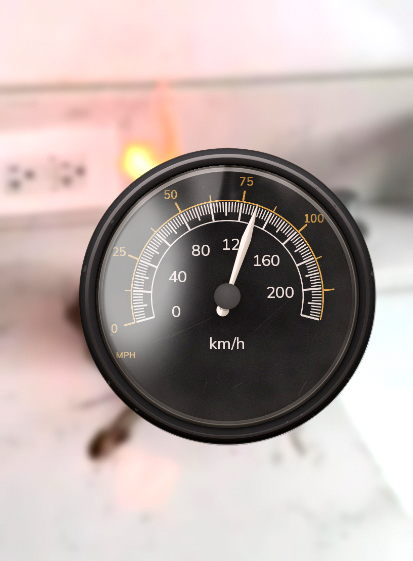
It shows **130** km/h
